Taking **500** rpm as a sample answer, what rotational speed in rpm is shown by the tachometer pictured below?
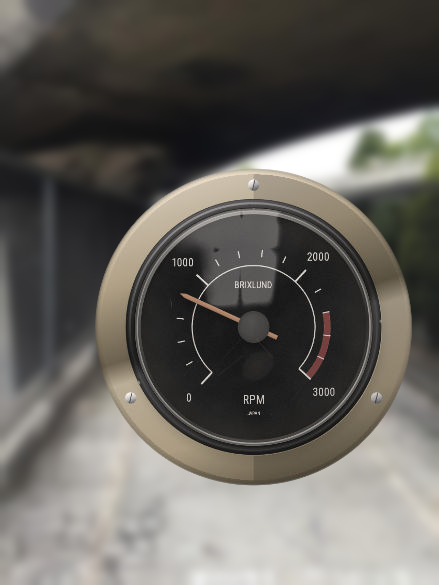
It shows **800** rpm
